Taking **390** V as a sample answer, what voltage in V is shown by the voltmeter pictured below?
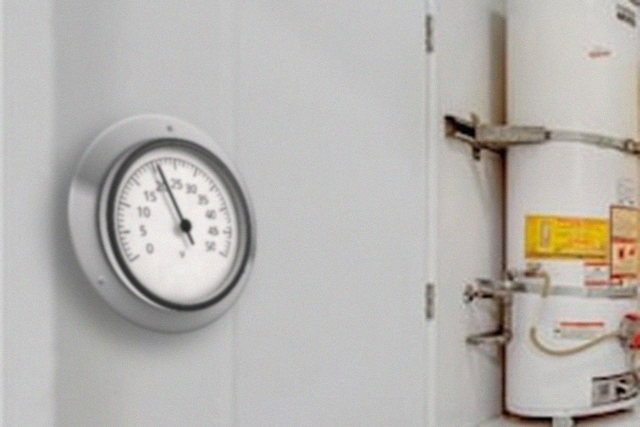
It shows **20** V
